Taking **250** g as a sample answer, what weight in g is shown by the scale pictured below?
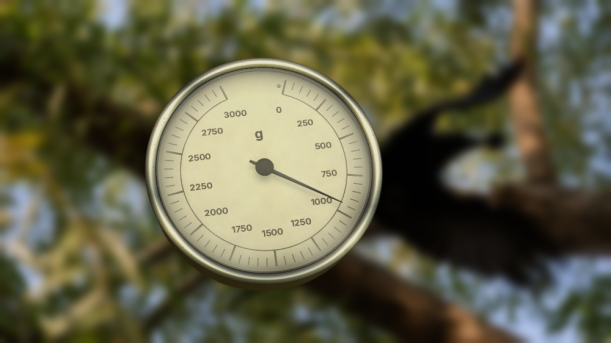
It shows **950** g
